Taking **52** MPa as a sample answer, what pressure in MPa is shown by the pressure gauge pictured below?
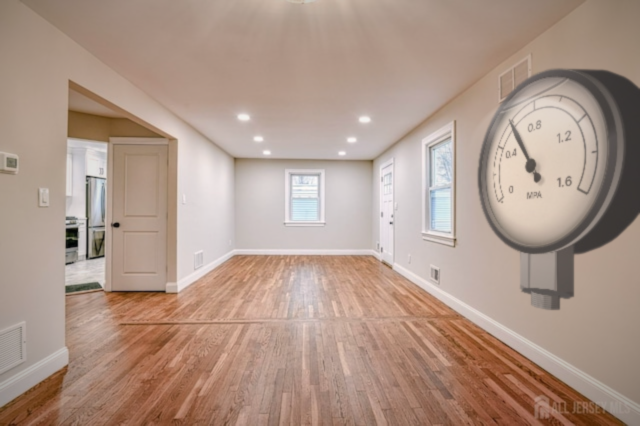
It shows **0.6** MPa
